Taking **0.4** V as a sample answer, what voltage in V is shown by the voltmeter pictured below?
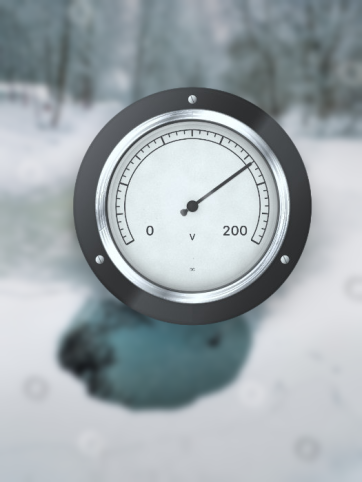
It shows **145** V
